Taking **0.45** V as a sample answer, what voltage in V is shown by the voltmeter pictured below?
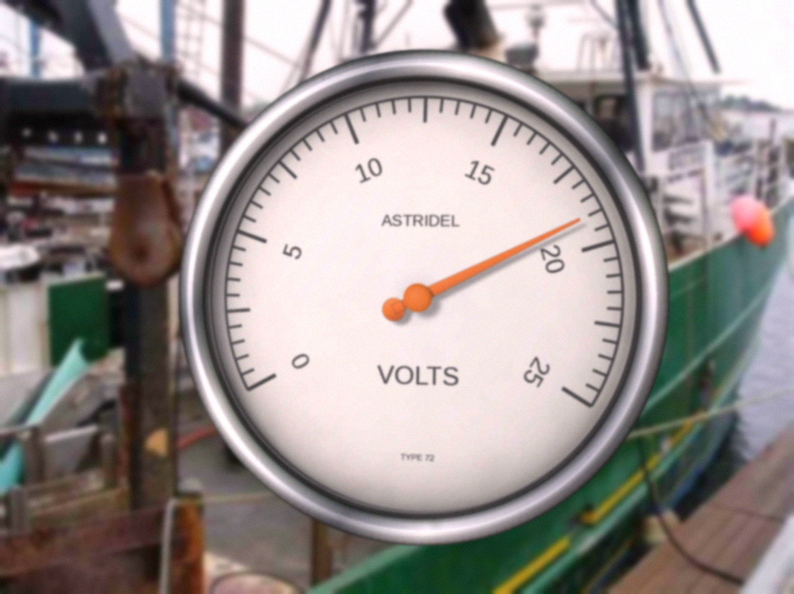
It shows **19** V
